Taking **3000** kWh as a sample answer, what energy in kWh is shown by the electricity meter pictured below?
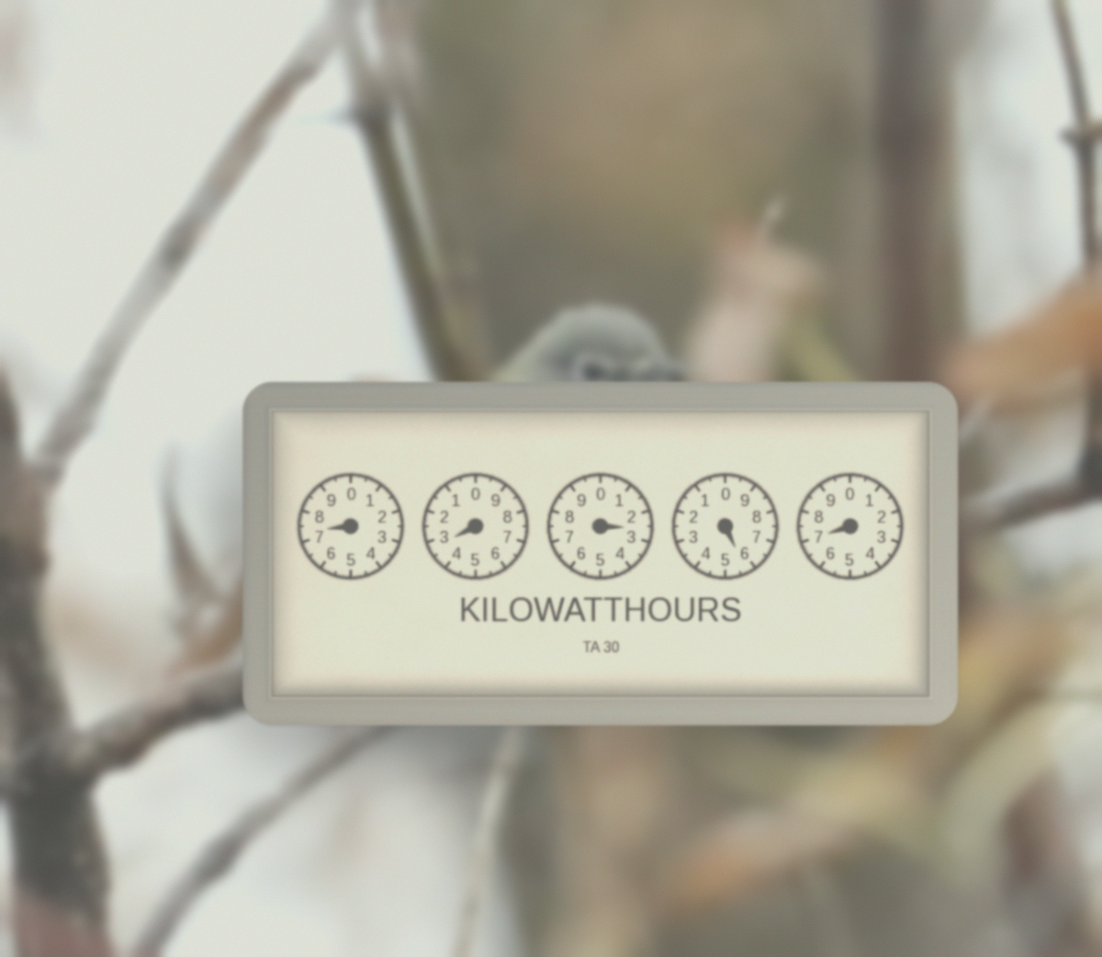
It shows **73257** kWh
